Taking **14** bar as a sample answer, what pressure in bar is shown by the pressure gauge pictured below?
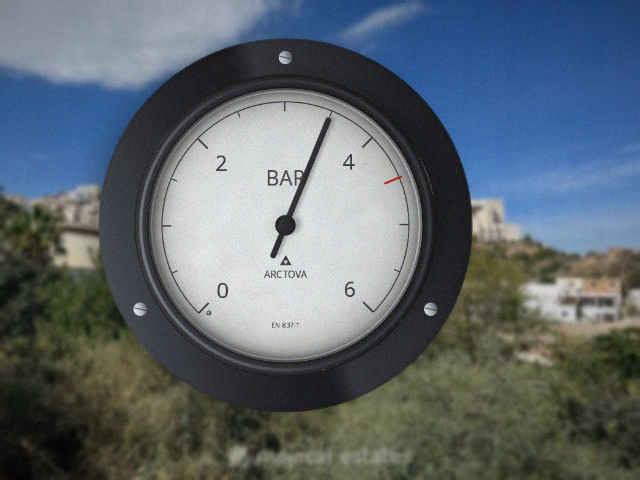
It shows **3.5** bar
